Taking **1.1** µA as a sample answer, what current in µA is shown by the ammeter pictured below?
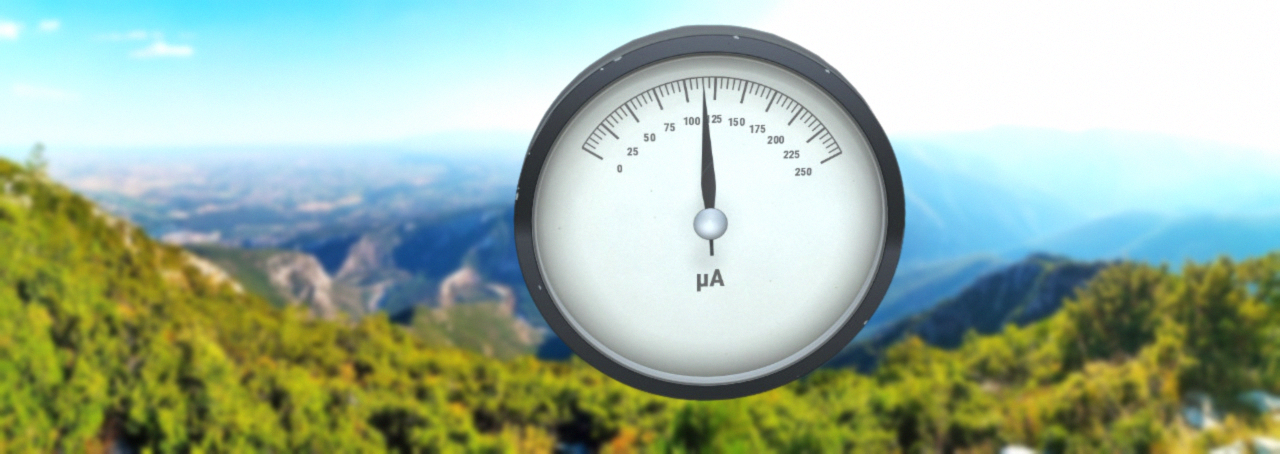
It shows **115** µA
